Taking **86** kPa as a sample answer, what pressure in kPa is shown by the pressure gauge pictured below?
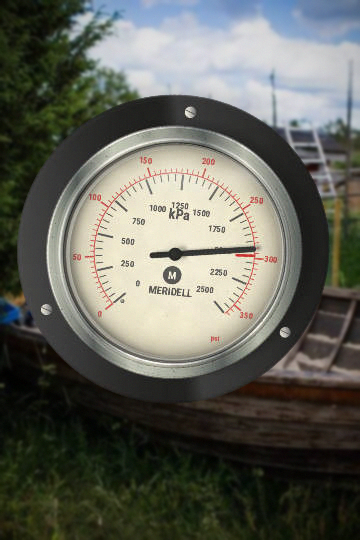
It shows **2000** kPa
